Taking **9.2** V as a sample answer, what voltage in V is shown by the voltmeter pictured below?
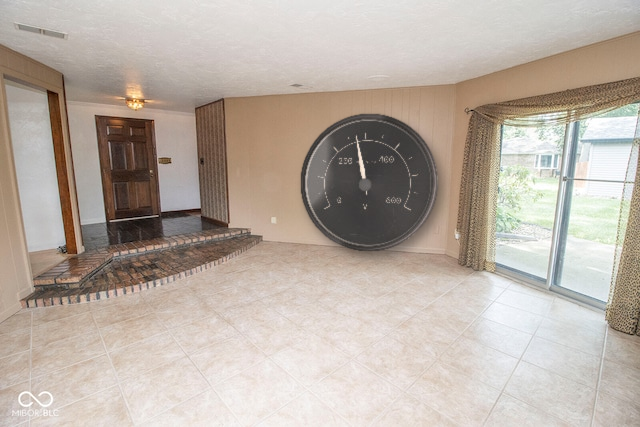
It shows **275** V
